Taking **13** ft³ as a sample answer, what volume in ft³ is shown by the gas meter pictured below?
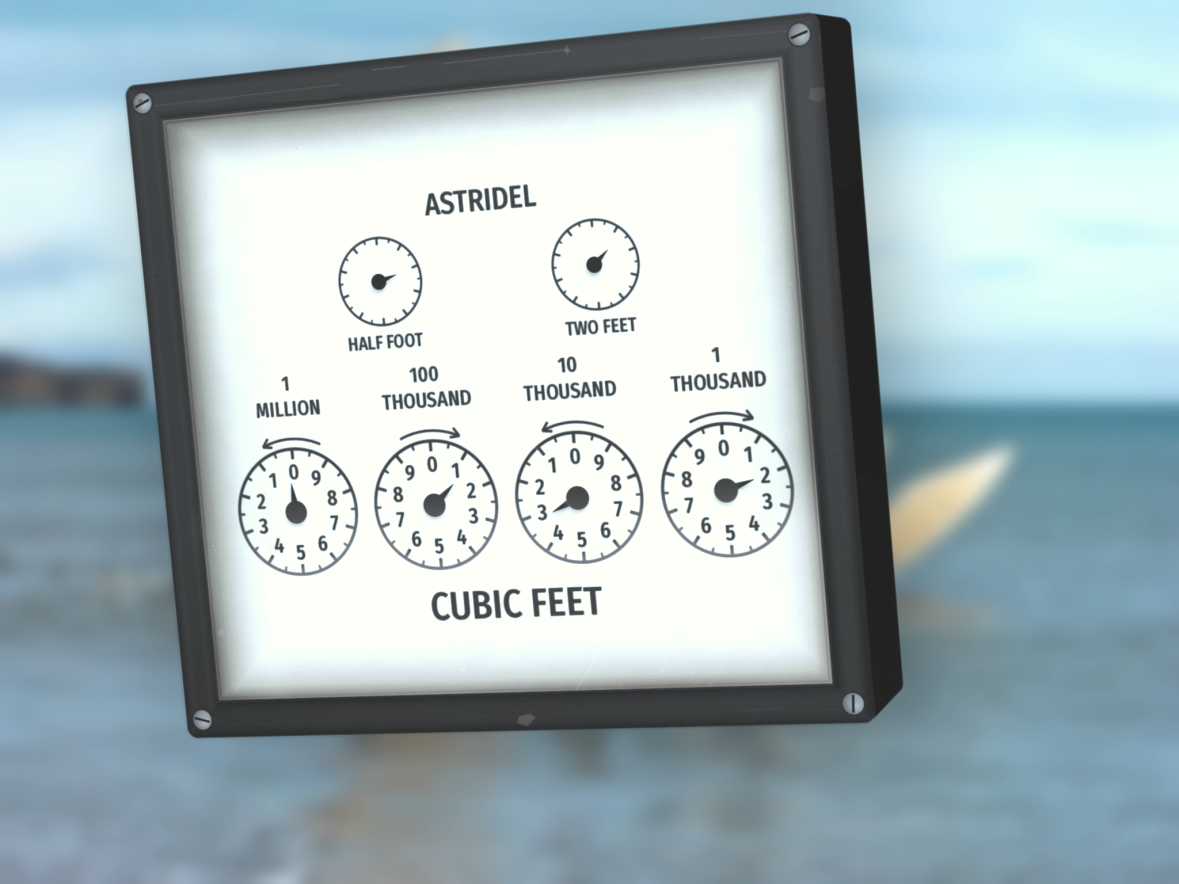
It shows **13200** ft³
